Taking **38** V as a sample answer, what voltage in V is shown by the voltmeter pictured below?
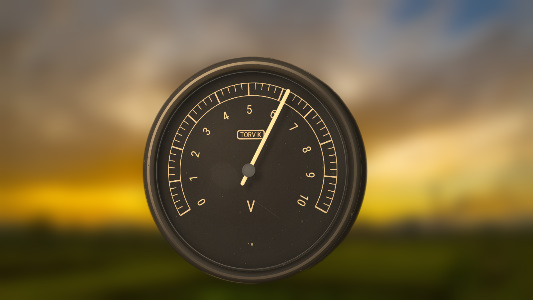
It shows **6.2** V
